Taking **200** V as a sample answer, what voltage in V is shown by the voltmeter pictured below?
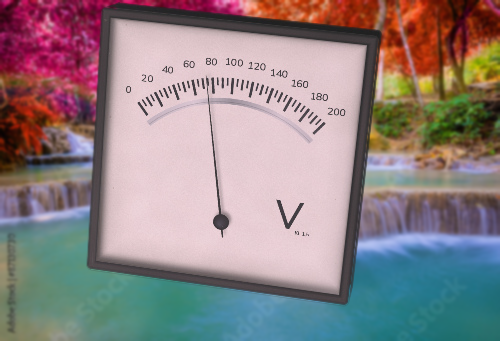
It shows **75** V
